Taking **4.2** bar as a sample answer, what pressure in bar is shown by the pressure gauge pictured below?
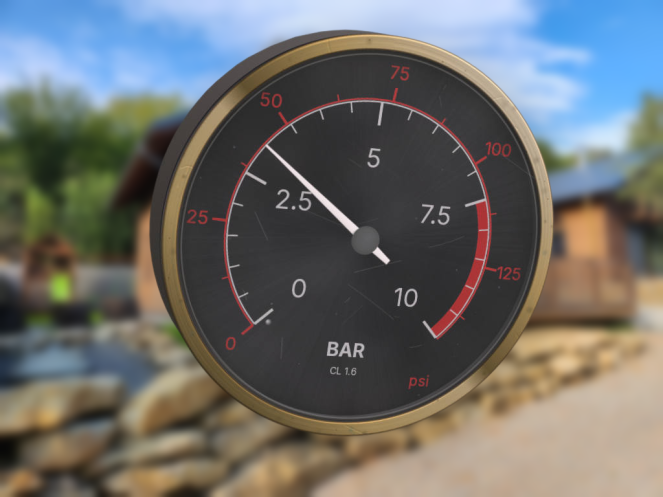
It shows **3** bar
